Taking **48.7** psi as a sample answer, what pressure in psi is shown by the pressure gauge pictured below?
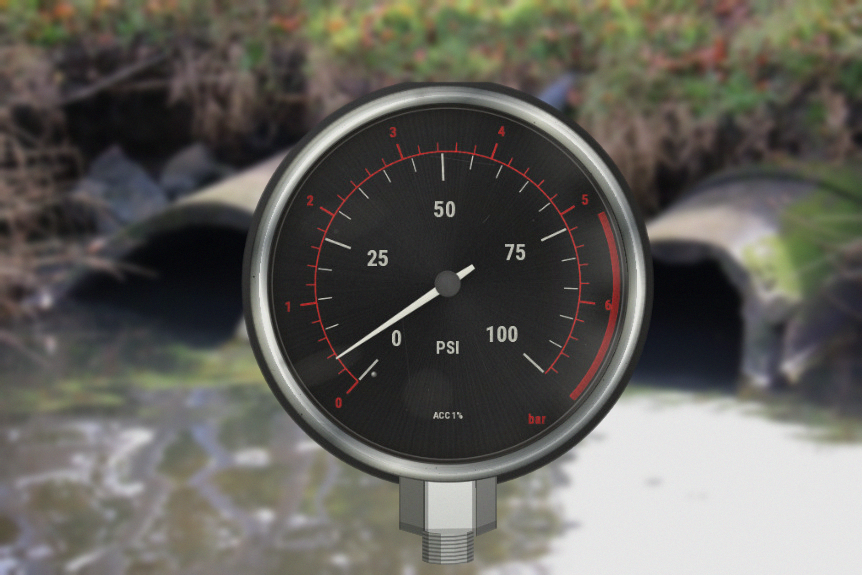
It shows **5** psi
